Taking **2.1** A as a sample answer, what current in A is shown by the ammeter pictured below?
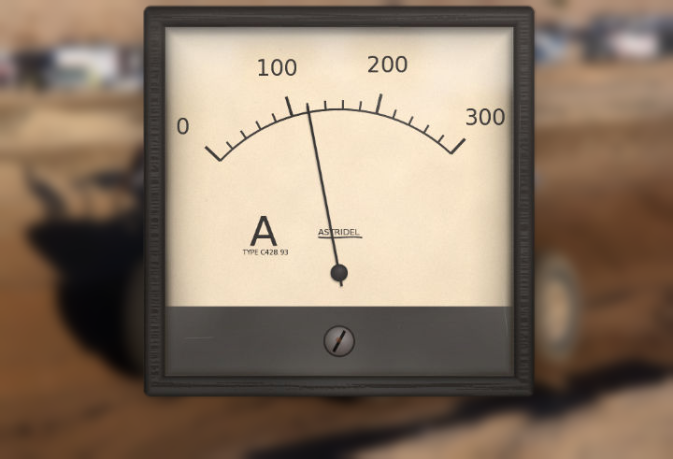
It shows **120** A
